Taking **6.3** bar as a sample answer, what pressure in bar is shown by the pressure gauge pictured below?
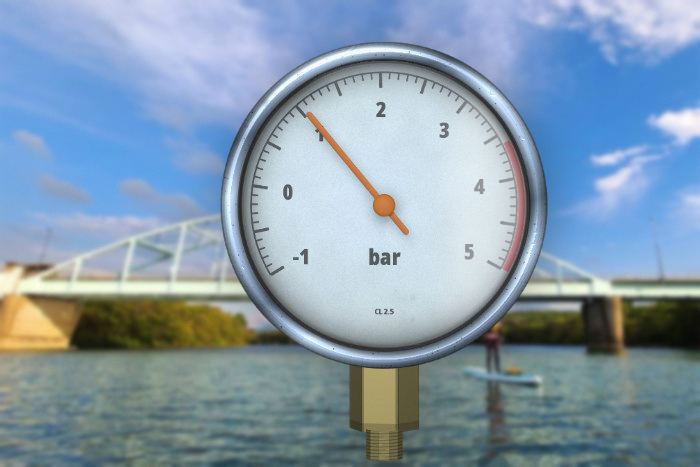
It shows **1.05** bar
